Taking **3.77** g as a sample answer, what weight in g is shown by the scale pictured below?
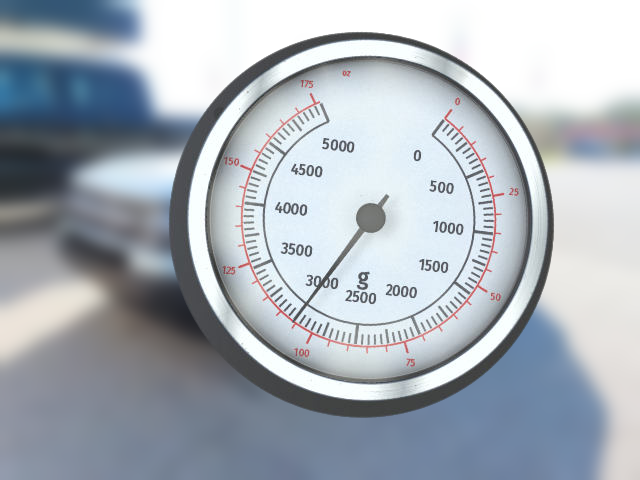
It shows **3000** g
